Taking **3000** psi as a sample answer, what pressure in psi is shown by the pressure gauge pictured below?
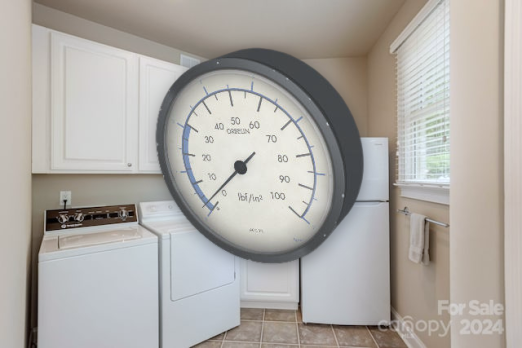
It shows **2.5** psi
